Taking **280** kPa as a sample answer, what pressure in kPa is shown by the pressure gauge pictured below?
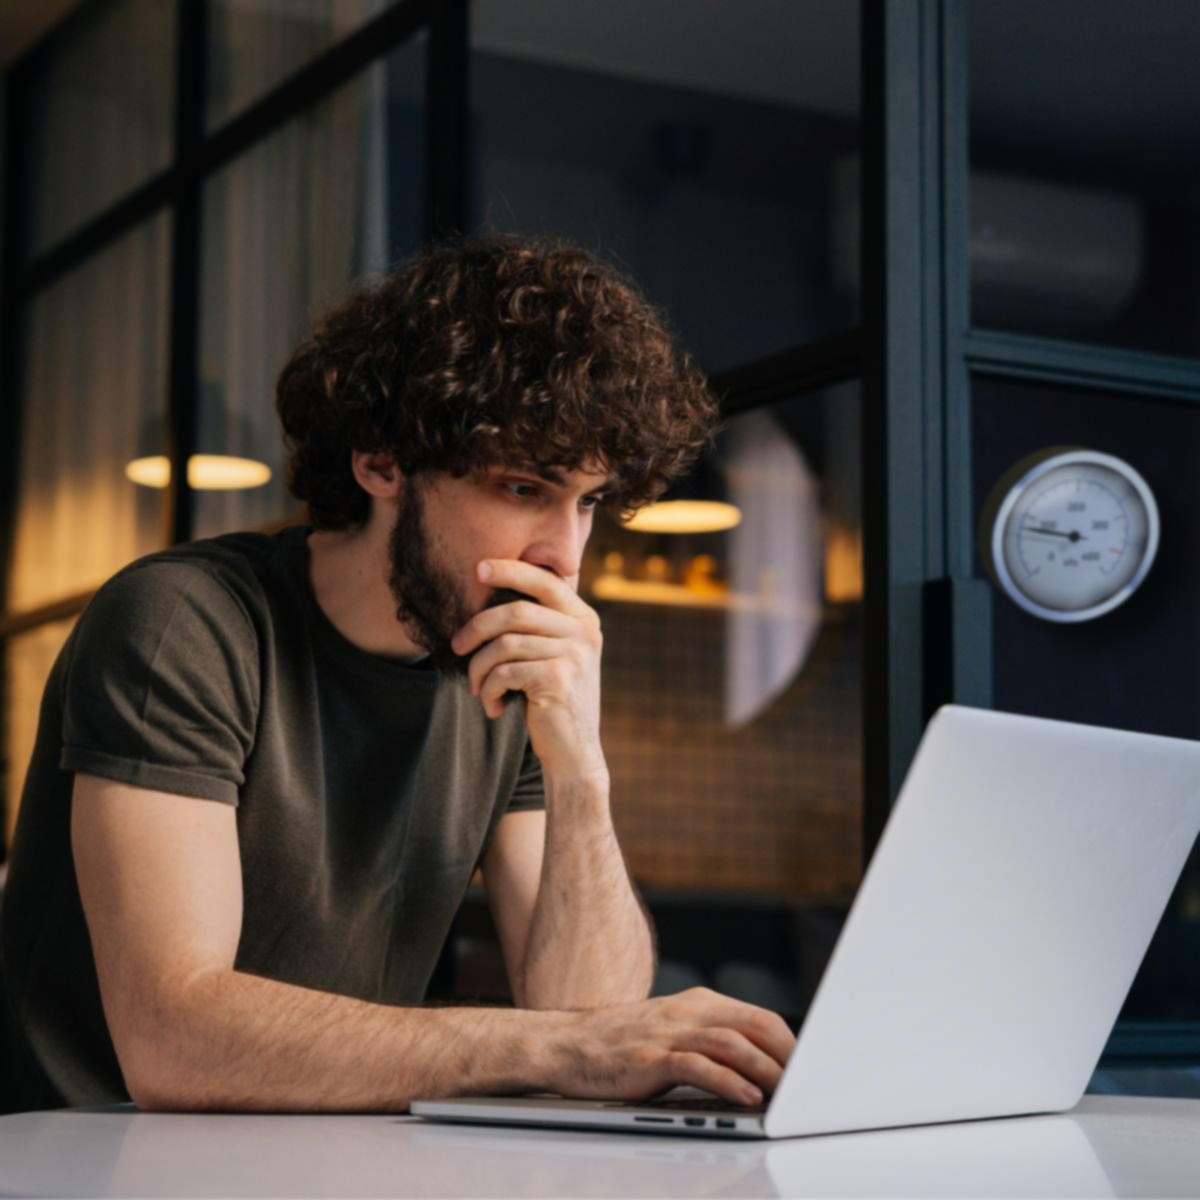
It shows **80** kPa
